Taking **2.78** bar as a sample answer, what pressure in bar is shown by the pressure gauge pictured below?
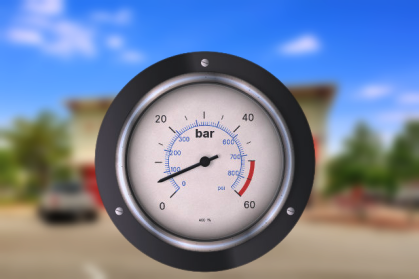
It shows **5** bar
